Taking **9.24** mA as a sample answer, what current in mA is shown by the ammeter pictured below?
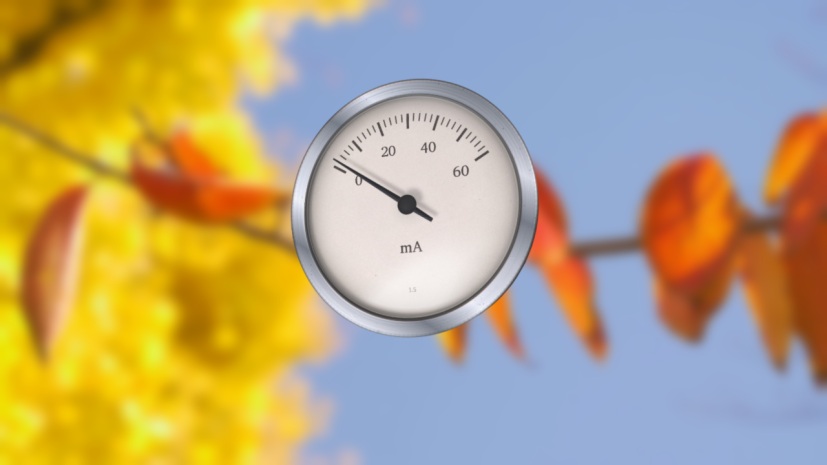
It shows **2** mA
